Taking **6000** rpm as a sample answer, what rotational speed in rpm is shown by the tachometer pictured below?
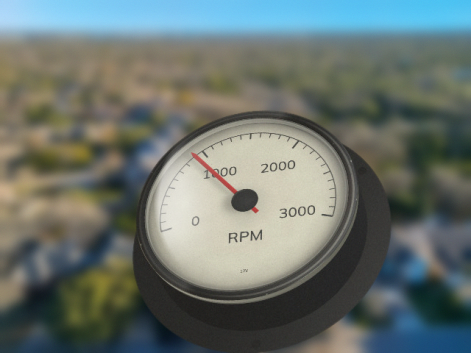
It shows **900** rpm
